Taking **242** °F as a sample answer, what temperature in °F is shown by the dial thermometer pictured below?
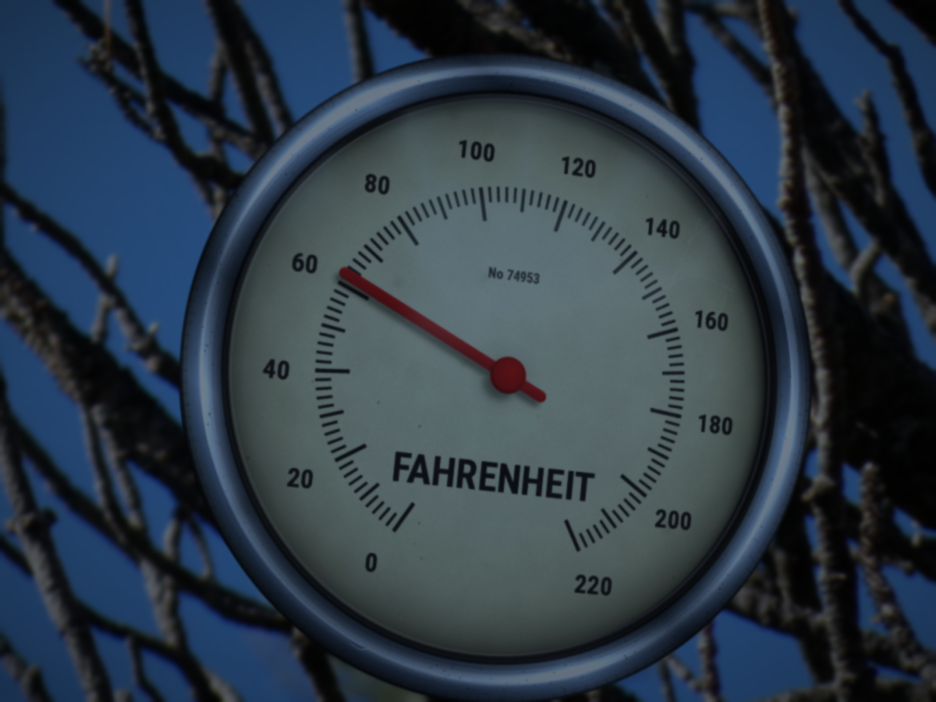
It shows **62** °F
